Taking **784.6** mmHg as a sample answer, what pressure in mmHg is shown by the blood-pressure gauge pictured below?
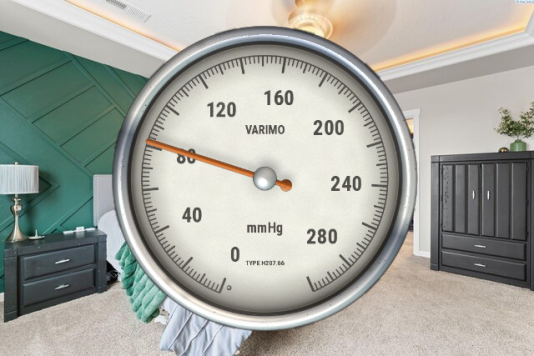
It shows **82** mmHg
